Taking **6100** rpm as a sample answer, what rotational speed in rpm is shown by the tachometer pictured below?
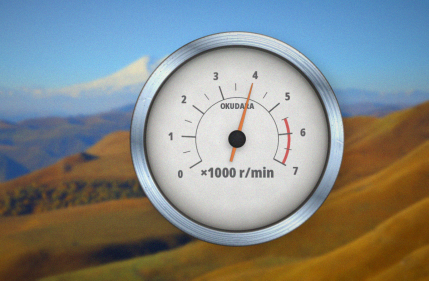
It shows **4000** rpm
